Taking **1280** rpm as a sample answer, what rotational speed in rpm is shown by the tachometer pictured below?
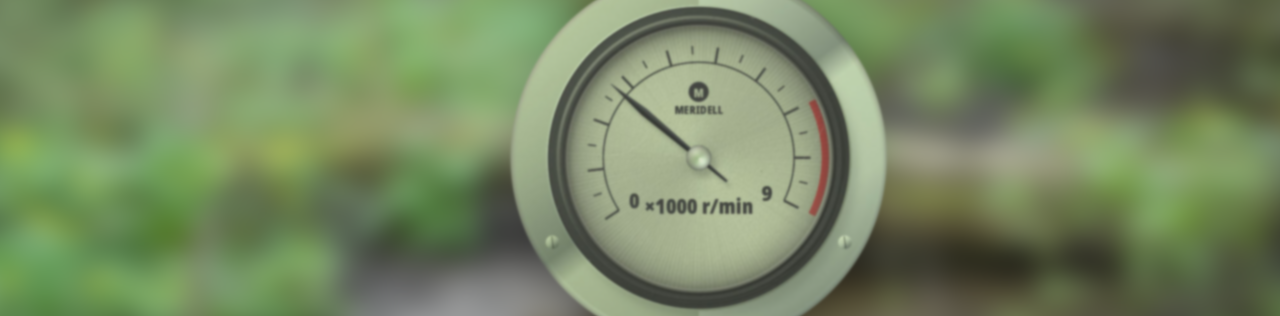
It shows **2750** rpm
